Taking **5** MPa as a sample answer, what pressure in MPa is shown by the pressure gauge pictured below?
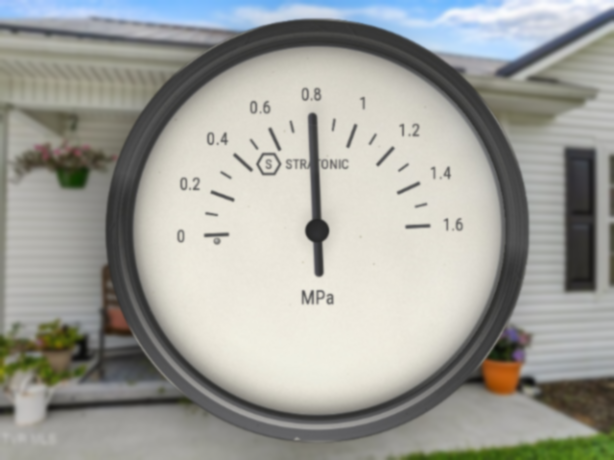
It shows **0.8** MPa
